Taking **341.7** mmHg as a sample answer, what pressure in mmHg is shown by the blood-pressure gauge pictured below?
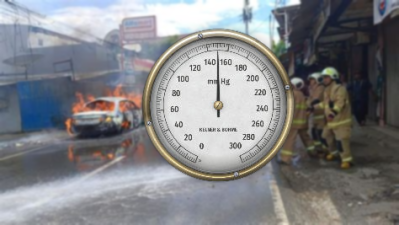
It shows **150** mmHg
